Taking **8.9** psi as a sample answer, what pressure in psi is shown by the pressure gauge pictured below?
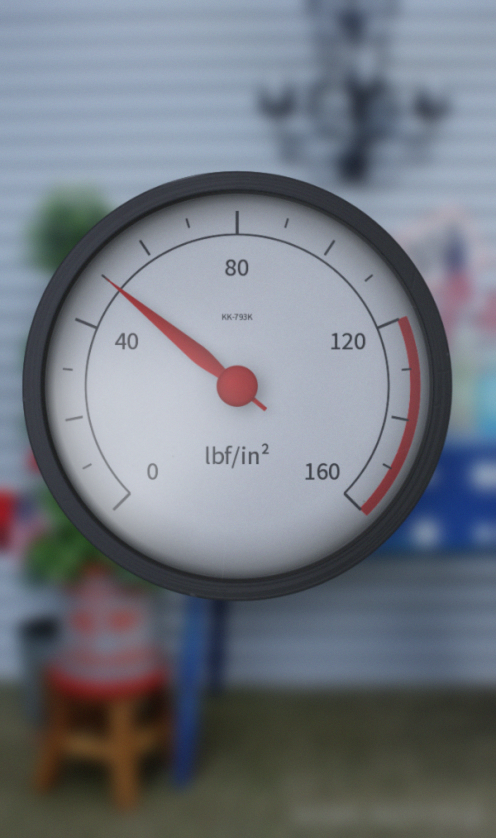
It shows **50** psi
